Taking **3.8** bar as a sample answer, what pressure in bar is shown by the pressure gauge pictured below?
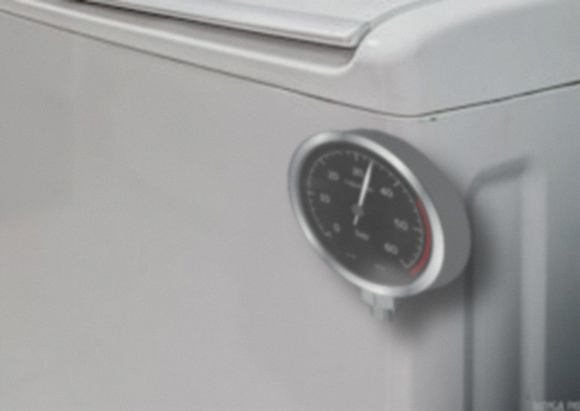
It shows **34** bar
